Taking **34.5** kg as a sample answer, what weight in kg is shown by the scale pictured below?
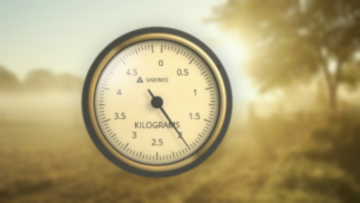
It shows **2** kg
